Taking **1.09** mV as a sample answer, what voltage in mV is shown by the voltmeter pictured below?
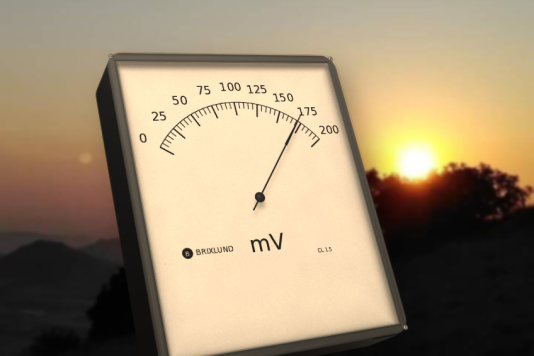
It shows **170** mV
